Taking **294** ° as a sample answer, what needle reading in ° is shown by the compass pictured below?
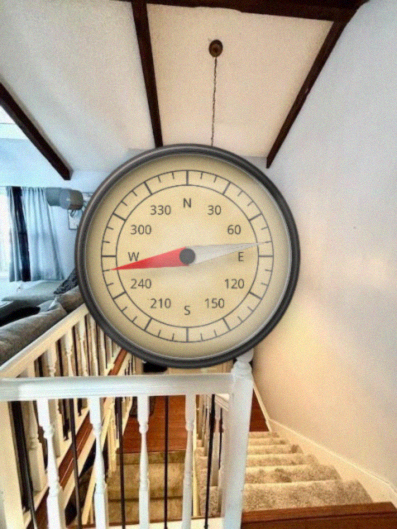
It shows **260** °
